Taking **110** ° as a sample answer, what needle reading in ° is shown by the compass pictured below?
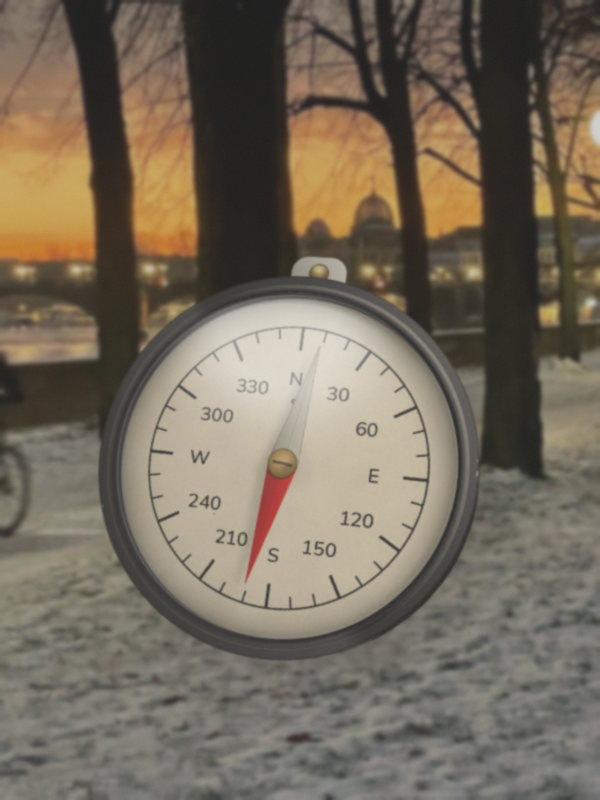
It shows **190** °
